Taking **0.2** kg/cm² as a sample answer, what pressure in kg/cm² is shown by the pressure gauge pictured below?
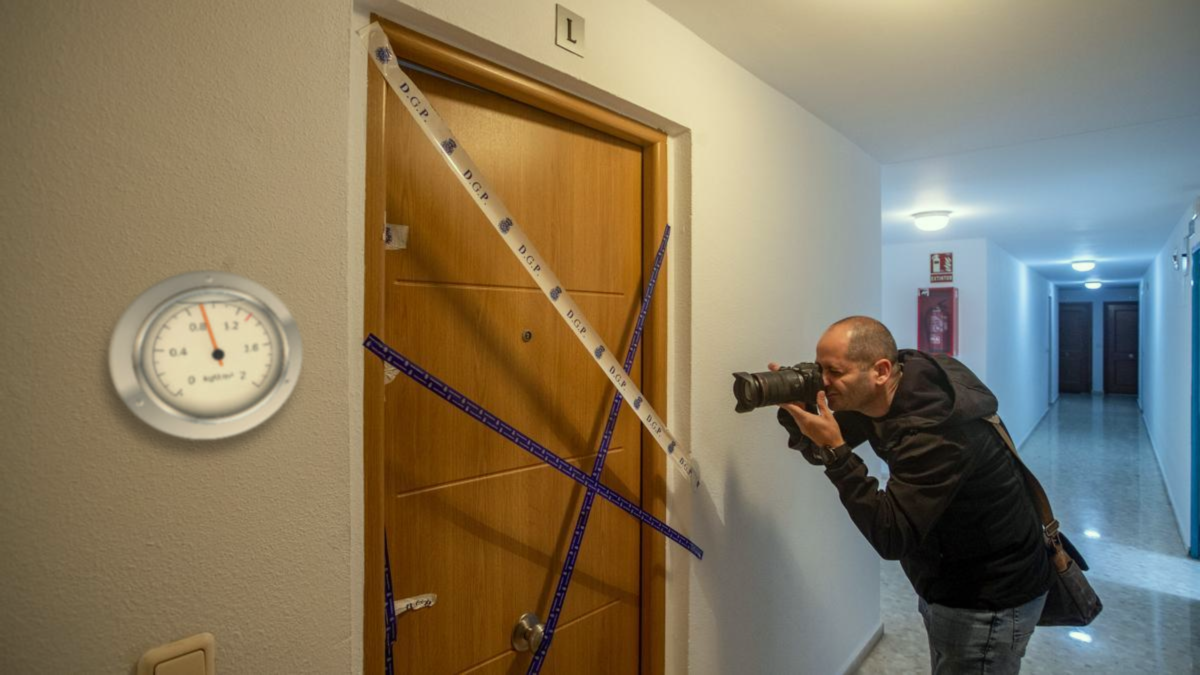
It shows **0.9** kg/cm²
